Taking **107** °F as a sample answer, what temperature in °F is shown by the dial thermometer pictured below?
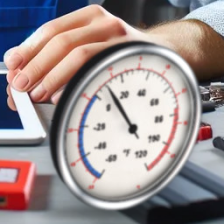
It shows **8** °F
